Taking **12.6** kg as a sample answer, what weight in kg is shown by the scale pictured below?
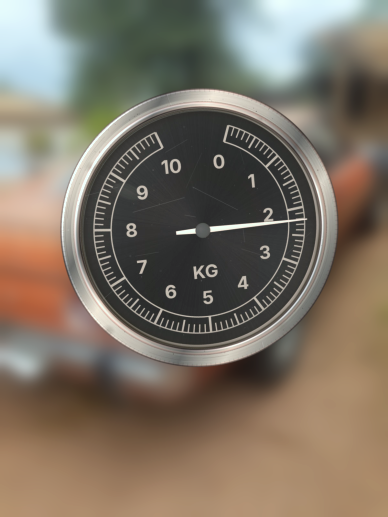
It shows **2.2** kg
